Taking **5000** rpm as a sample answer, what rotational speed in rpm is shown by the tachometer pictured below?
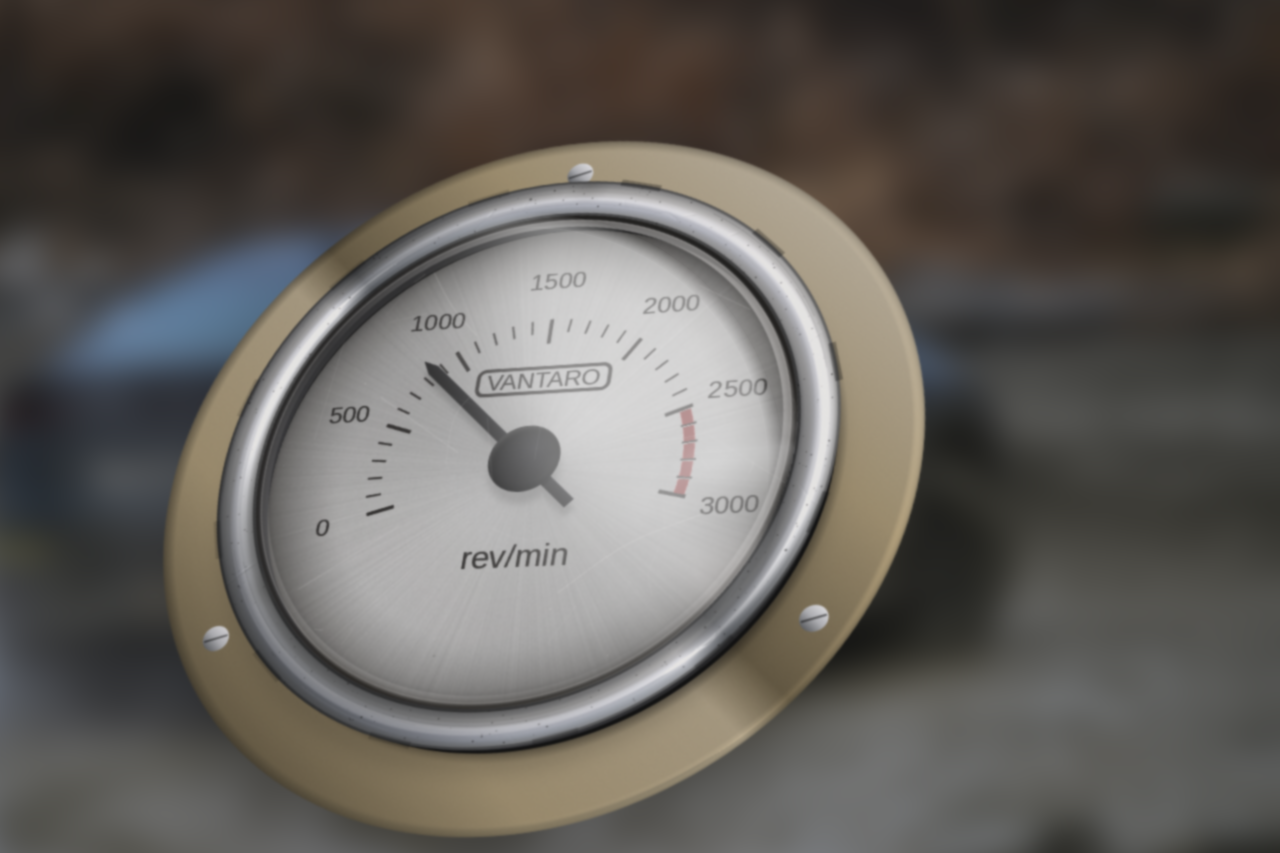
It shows **850** rpm
